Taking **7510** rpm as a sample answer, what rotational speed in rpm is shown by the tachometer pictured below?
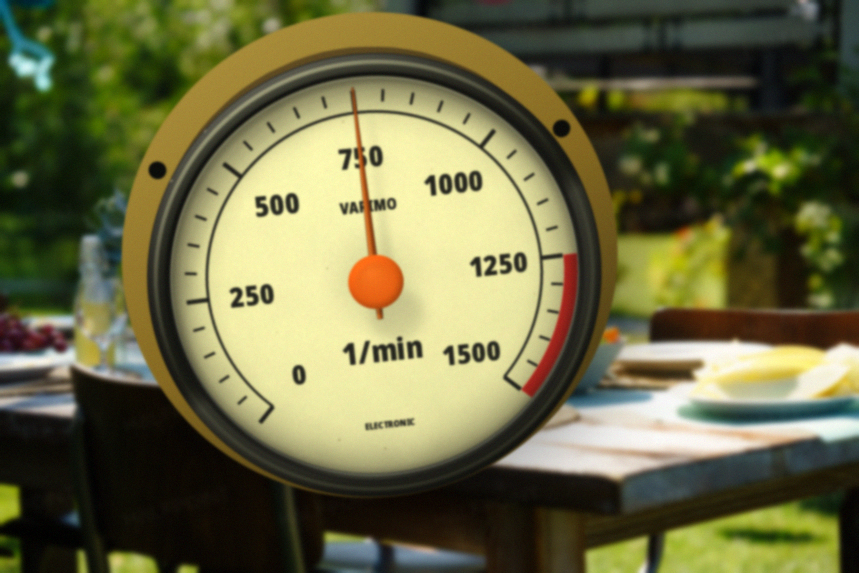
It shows **750** rpm
